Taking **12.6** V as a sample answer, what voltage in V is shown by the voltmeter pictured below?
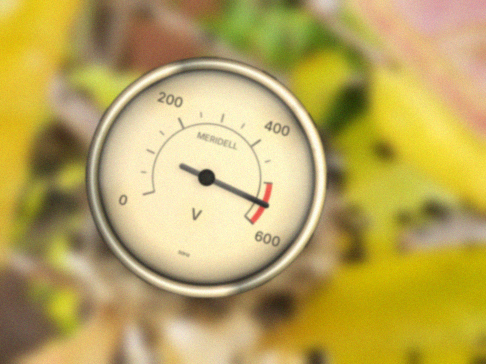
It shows **550** V
